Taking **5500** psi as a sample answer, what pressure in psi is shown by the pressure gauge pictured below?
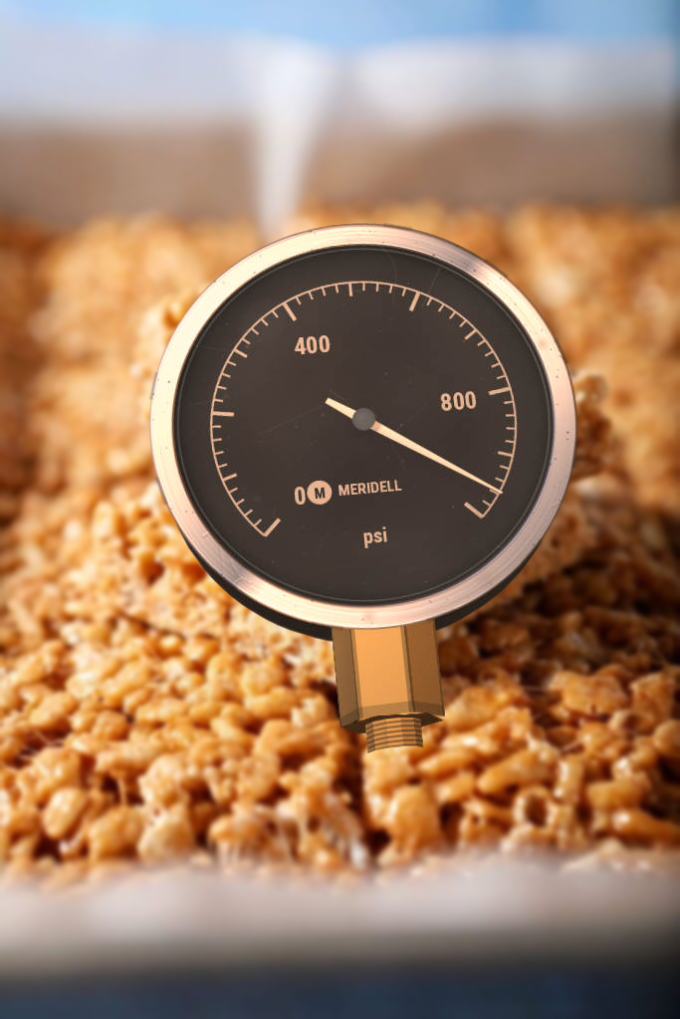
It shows **960** psi
